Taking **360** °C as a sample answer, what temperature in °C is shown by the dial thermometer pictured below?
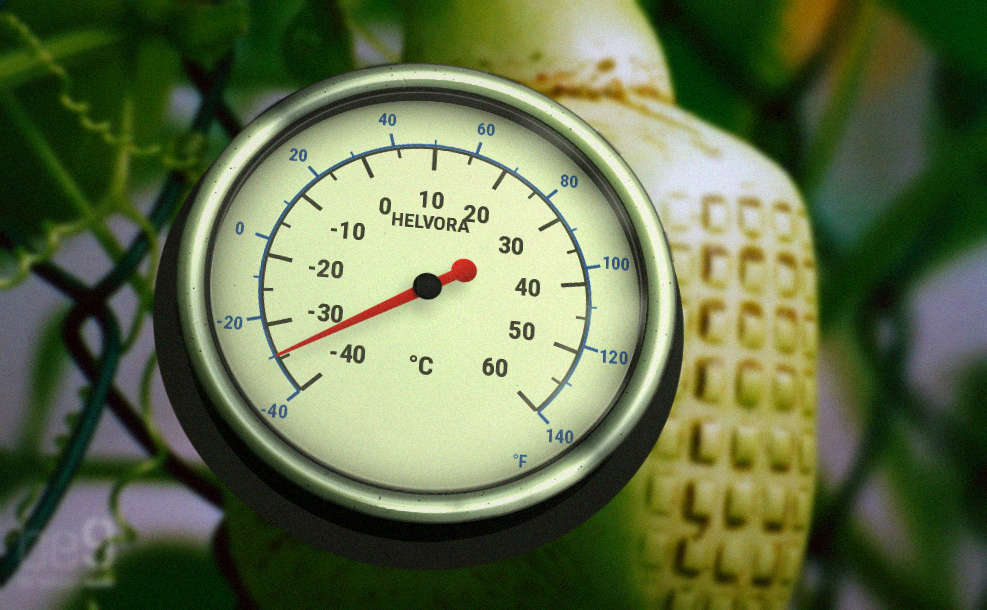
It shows **-35** °C
